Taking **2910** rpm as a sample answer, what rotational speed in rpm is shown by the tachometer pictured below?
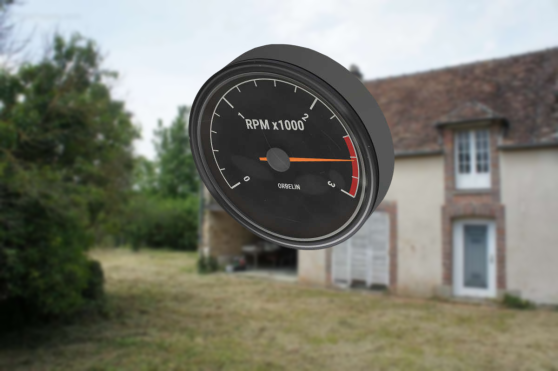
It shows **2600** rpm
